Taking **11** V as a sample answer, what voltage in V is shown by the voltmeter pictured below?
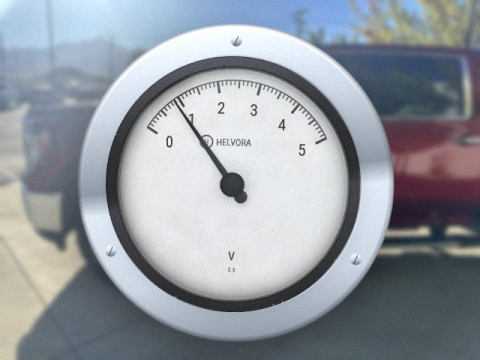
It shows **0.9** V
